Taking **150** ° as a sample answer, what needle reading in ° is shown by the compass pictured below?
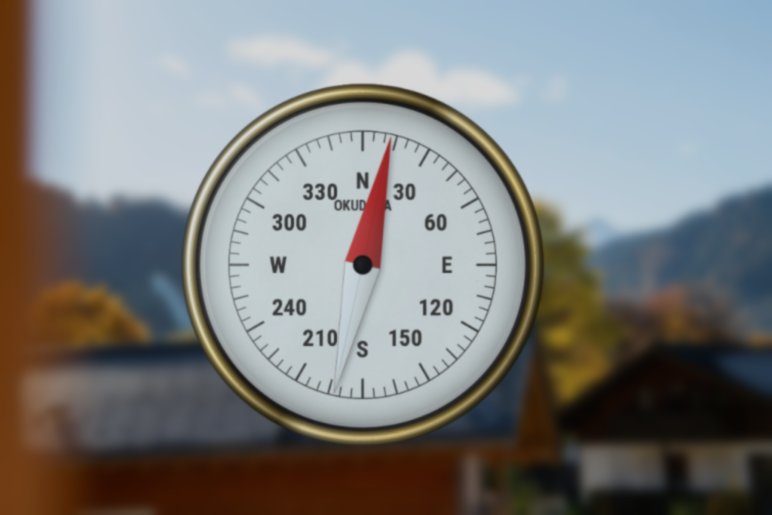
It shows **12.5** °
